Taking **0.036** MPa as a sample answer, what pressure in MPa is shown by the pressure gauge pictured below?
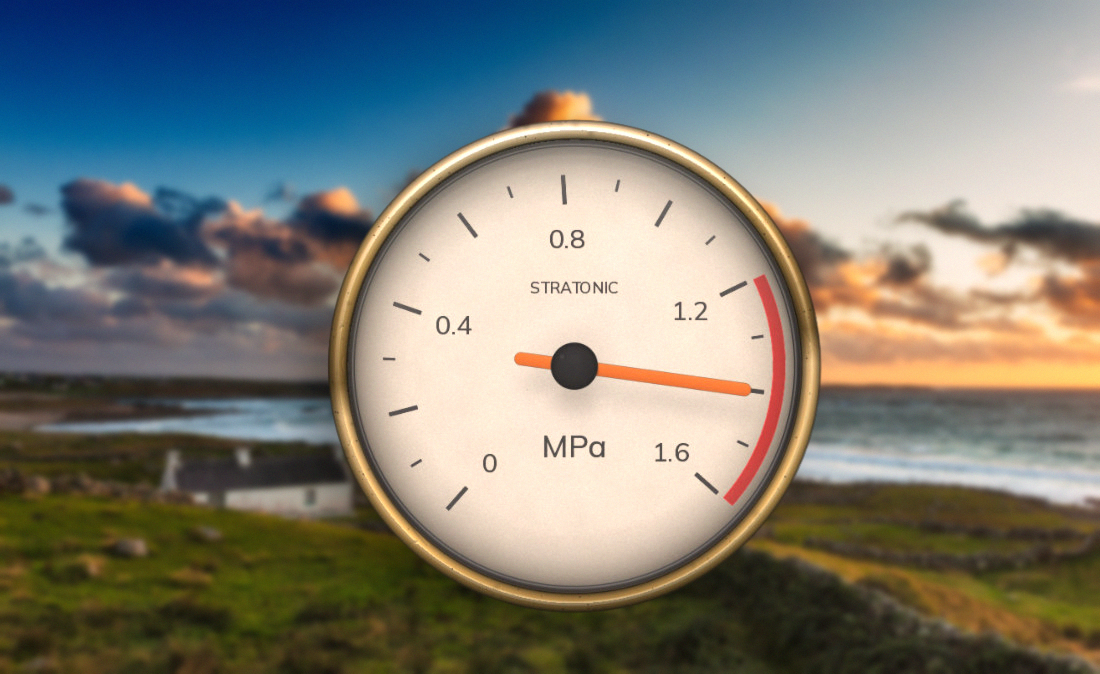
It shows **1.4** MPa
